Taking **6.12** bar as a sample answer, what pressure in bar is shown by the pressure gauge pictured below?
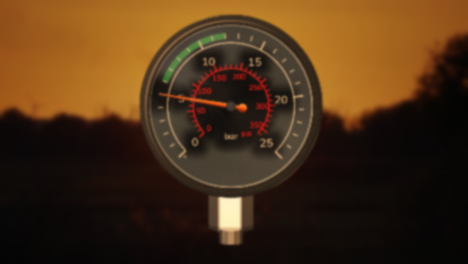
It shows **5** bar
